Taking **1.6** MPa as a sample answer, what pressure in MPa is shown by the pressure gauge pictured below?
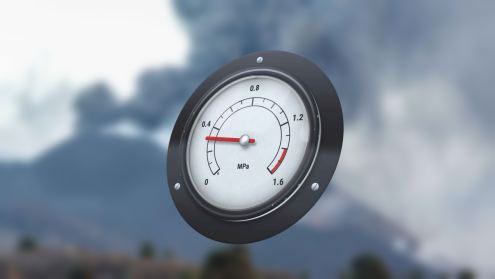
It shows **0.3** MPa
